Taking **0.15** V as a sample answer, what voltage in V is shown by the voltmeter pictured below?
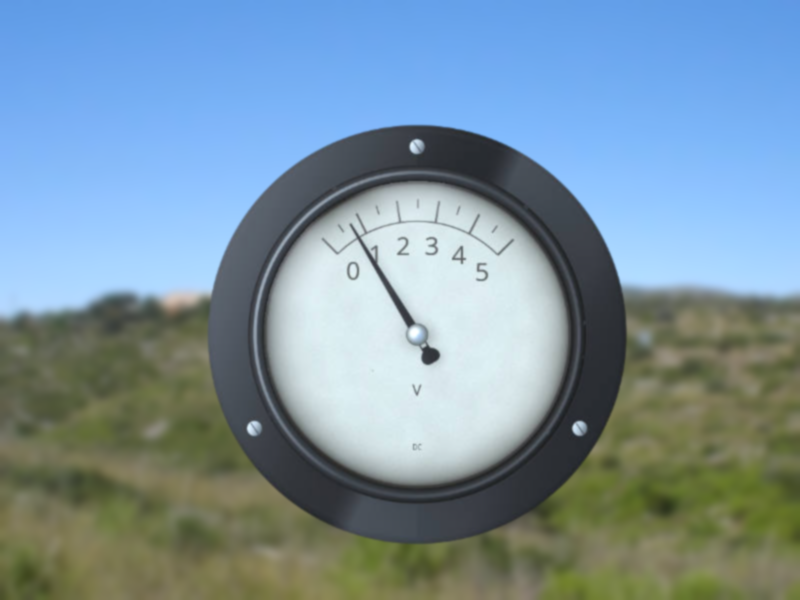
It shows **0.75** V
